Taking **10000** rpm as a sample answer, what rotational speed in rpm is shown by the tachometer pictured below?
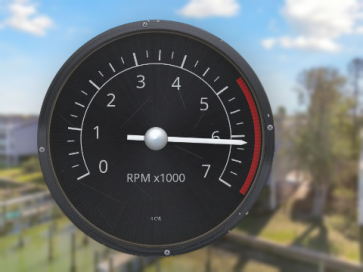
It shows **6125** rpm
